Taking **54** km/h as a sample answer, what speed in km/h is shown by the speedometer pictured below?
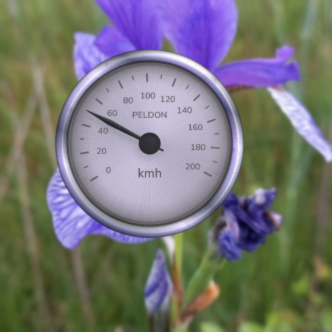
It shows **50** km/h
